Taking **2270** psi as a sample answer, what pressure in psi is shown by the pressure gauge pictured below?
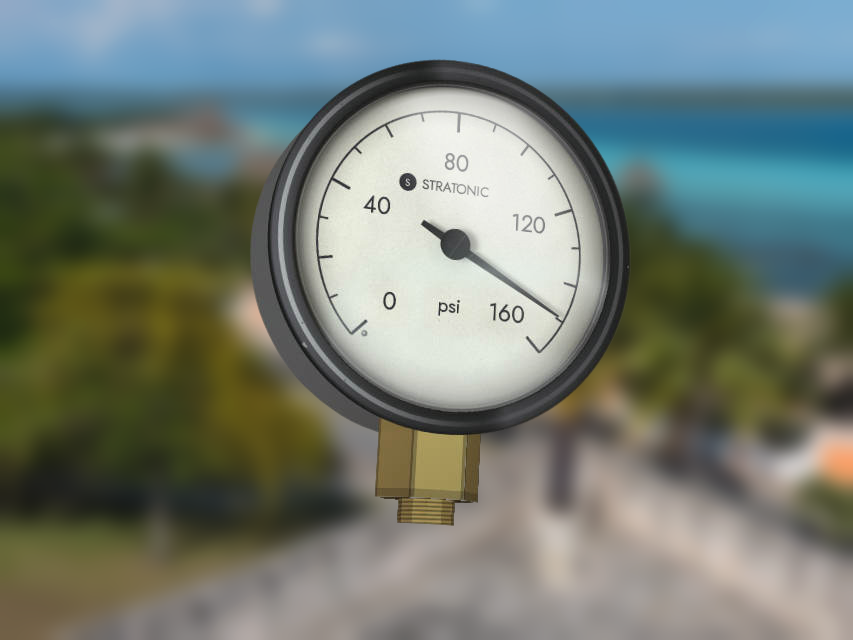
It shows **150** psi
